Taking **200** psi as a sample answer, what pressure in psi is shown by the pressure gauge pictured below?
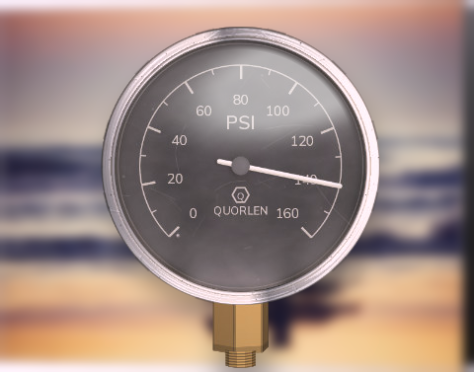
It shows **140** psi
